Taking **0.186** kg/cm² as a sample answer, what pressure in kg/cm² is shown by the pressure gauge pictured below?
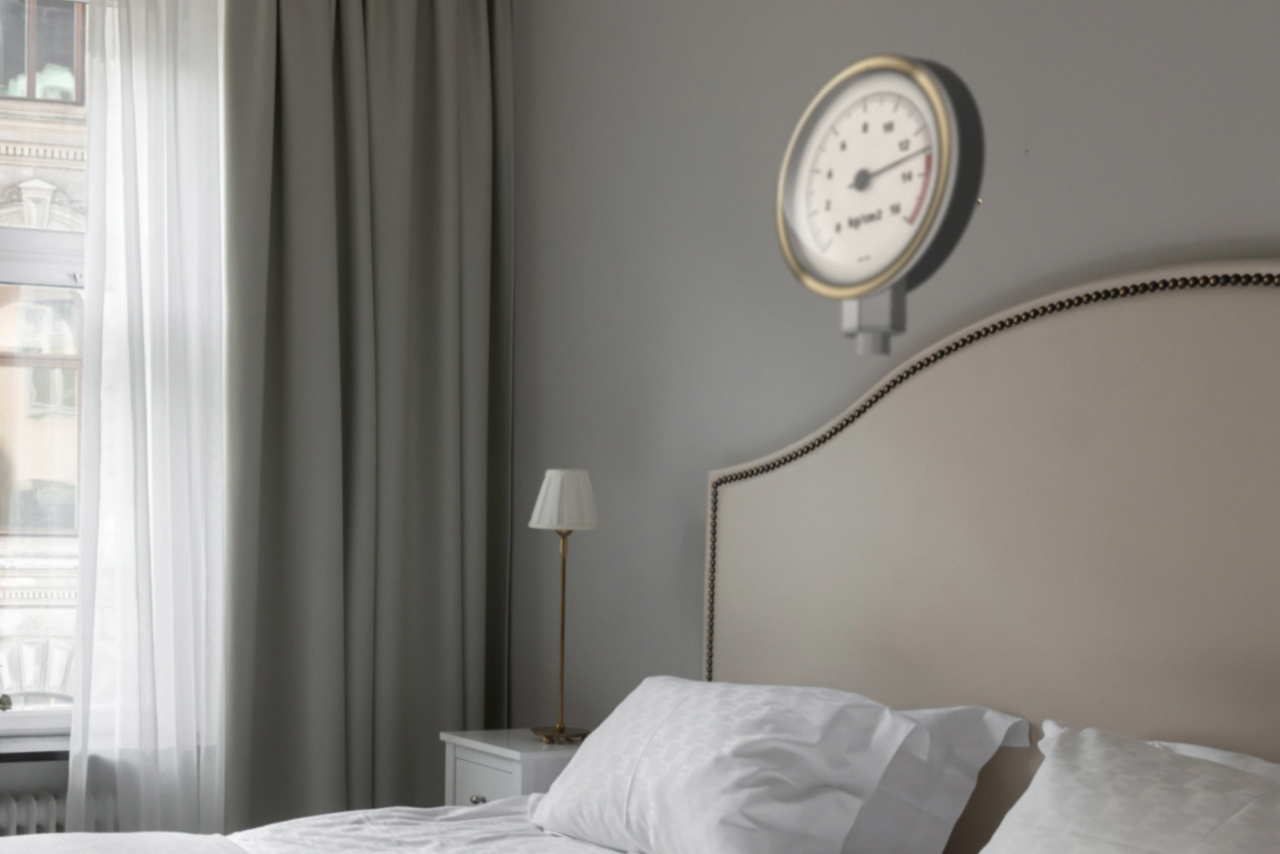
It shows **13** kg/cm²
